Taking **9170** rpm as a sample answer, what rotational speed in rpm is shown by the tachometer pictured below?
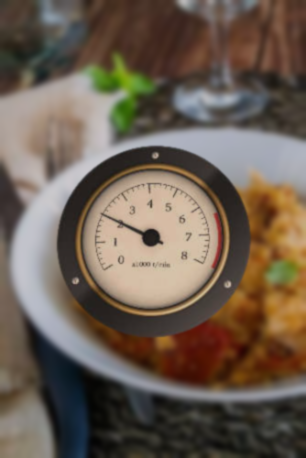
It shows **2000** rpm
